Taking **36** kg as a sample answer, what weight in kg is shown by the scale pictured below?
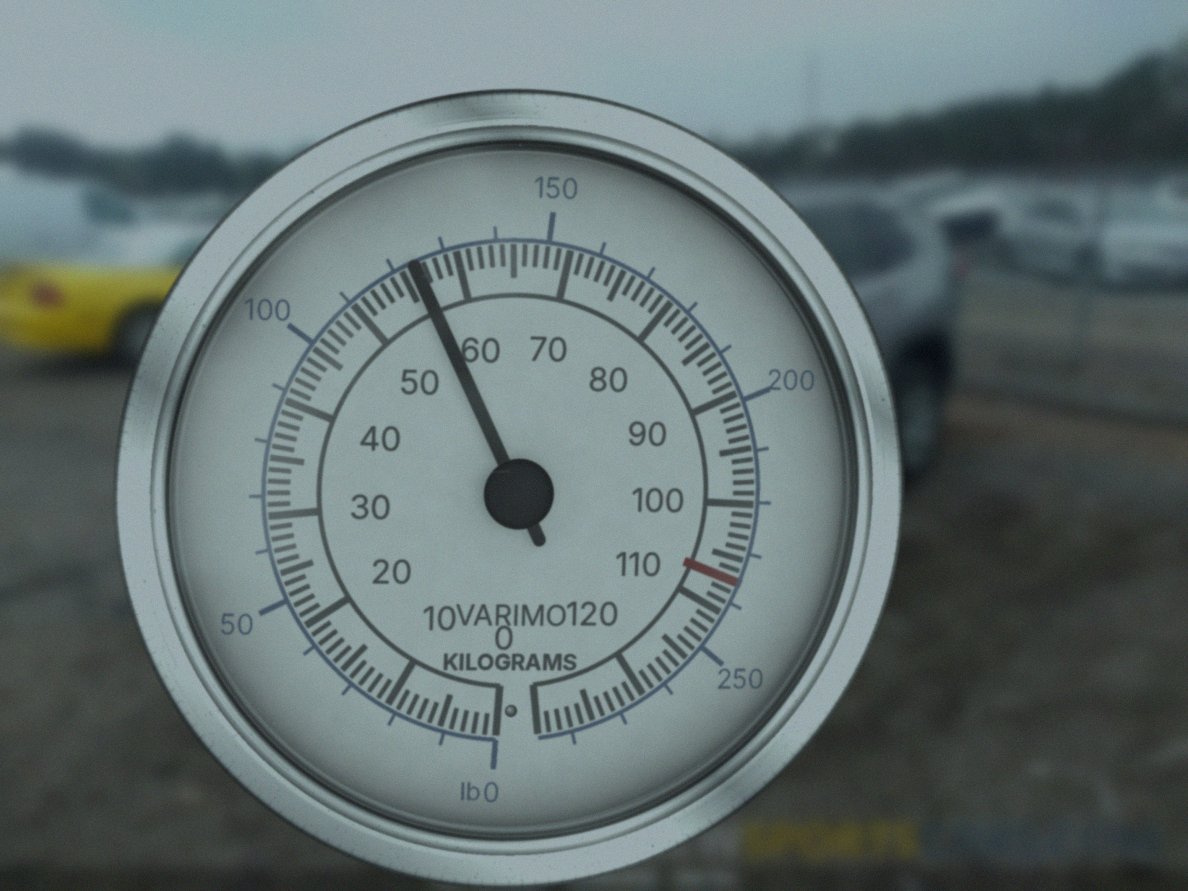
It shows **56** kg
